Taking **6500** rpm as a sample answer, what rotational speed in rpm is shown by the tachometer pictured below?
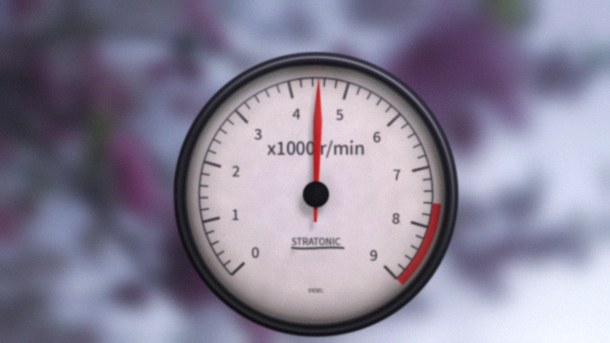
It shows **4500** rpm
